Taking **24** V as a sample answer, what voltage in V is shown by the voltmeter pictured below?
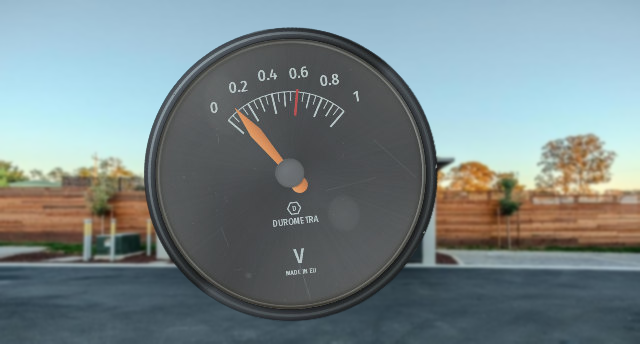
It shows **0.1** V
